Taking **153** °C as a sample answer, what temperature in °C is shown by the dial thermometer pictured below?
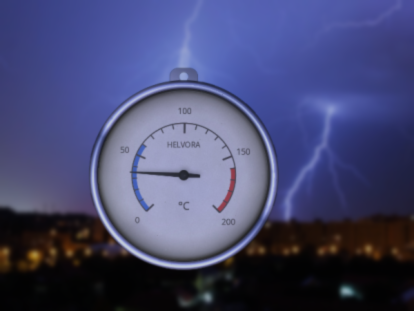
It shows **35** °C
